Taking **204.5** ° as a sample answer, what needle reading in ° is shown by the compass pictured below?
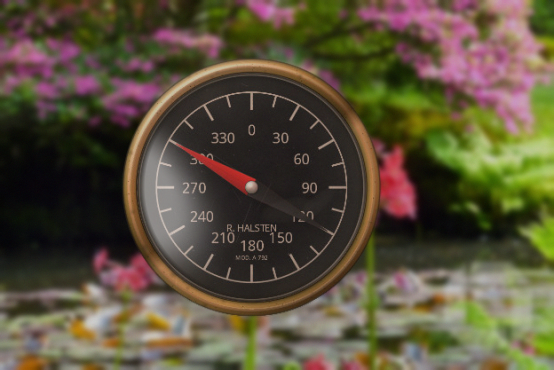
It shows **300** °
